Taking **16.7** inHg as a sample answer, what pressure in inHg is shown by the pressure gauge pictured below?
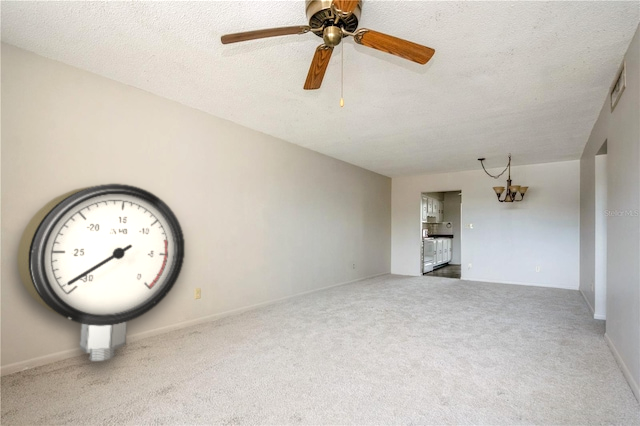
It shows **-29** inHg
